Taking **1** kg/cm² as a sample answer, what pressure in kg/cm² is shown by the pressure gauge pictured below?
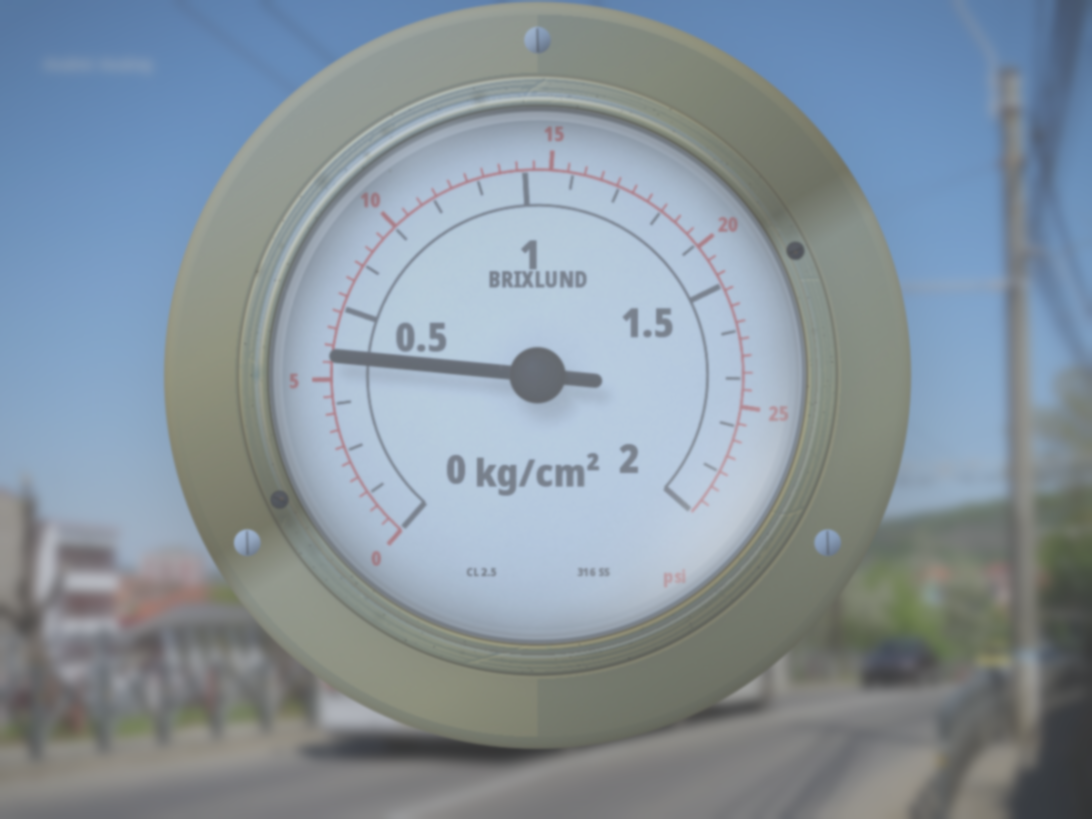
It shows **0.4** kg/cm²
